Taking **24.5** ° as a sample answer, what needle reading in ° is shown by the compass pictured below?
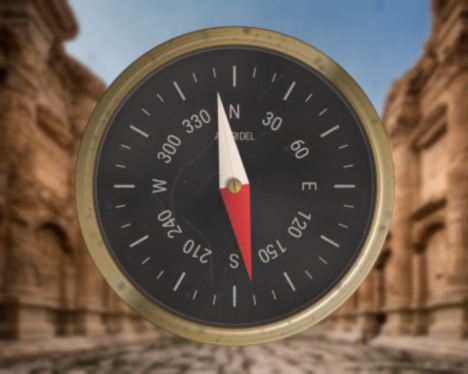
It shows **170** °
